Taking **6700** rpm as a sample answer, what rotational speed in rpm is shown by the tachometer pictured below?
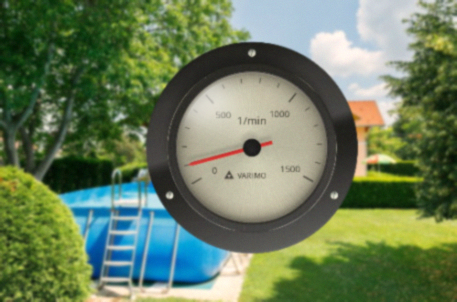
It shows **100** rpm
